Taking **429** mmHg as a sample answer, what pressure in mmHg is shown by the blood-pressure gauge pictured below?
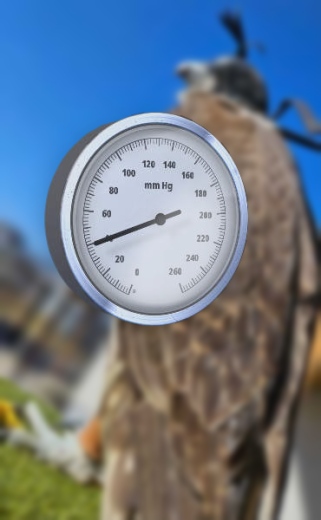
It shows **40** mmHg
